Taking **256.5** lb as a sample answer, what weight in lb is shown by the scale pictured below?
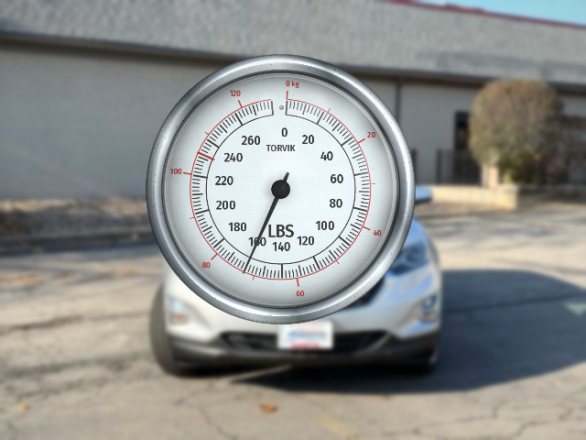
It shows **160** lb
